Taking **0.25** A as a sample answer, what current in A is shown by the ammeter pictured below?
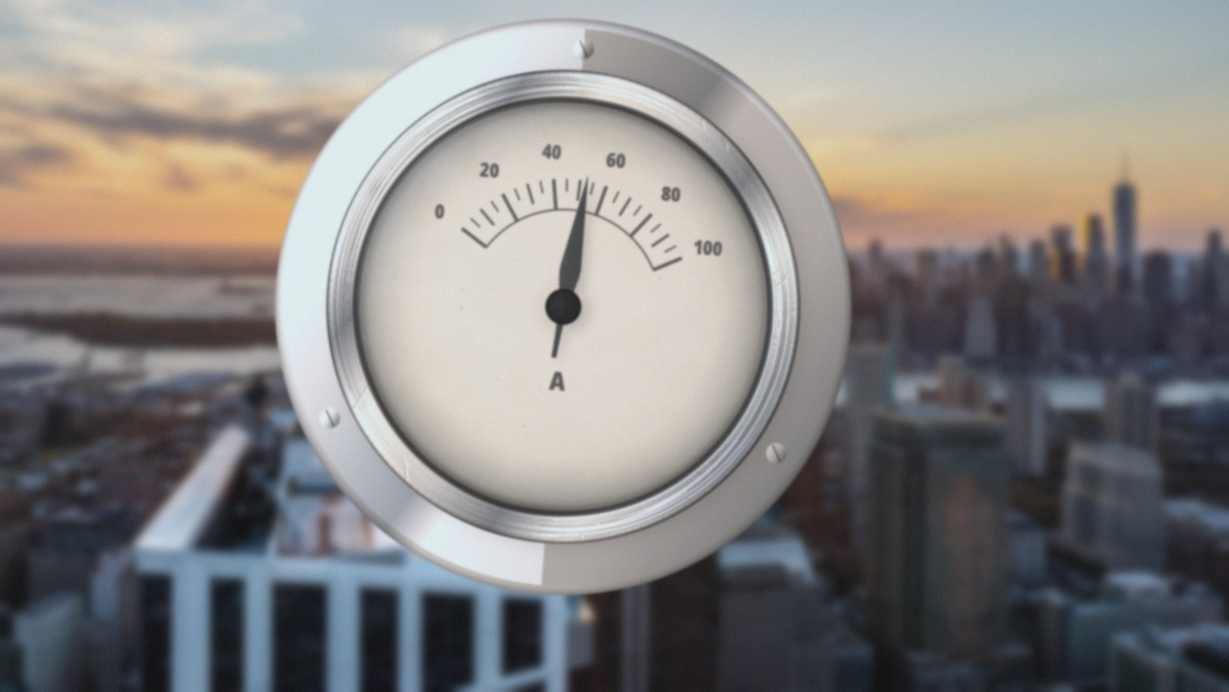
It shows **52.5** A
